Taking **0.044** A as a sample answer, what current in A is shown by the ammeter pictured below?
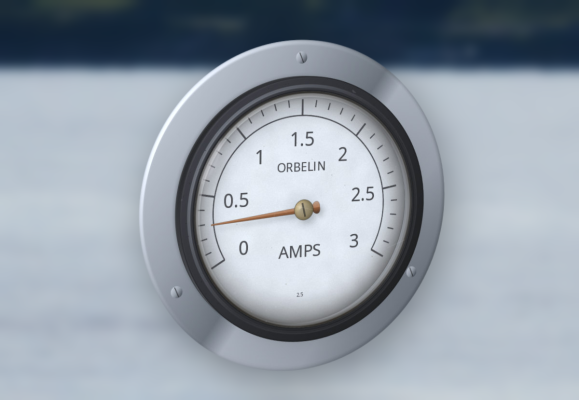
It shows **0.3** A
